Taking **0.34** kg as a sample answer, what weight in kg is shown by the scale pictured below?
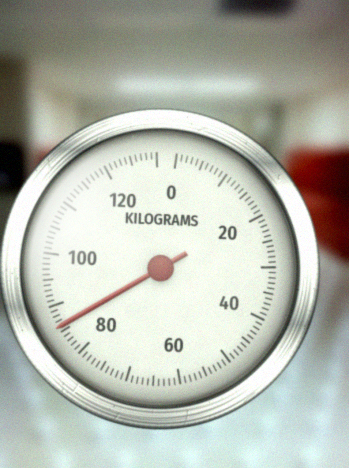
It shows **86** kg
